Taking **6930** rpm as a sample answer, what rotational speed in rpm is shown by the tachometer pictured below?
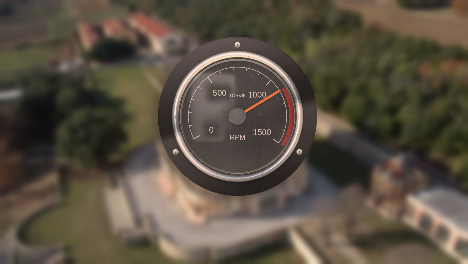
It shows **1100** rpm
